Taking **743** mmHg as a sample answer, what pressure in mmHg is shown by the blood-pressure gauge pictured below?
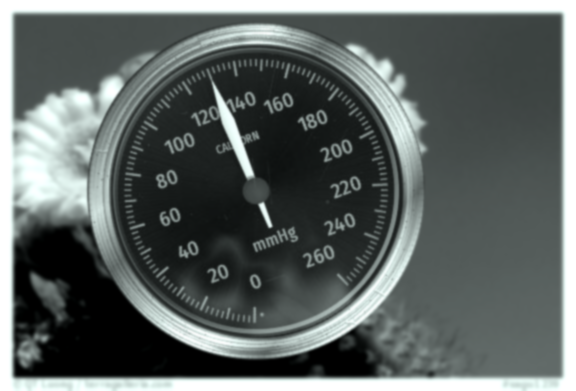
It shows **130** mmHg
